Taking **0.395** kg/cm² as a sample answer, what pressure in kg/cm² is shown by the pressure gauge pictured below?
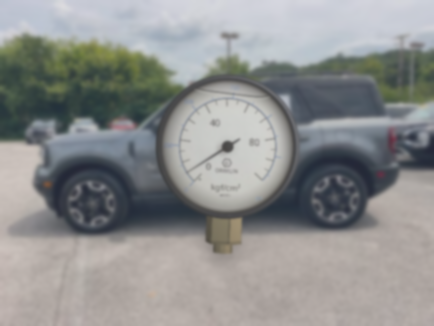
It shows **5** kg/cm²
